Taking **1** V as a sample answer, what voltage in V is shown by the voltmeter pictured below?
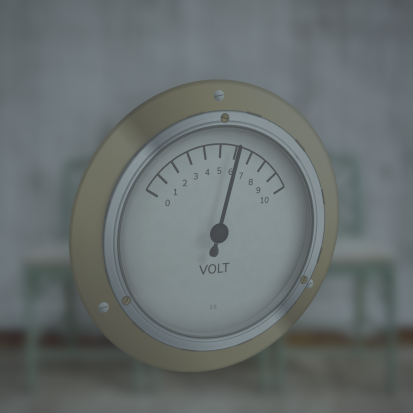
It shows **6** V
